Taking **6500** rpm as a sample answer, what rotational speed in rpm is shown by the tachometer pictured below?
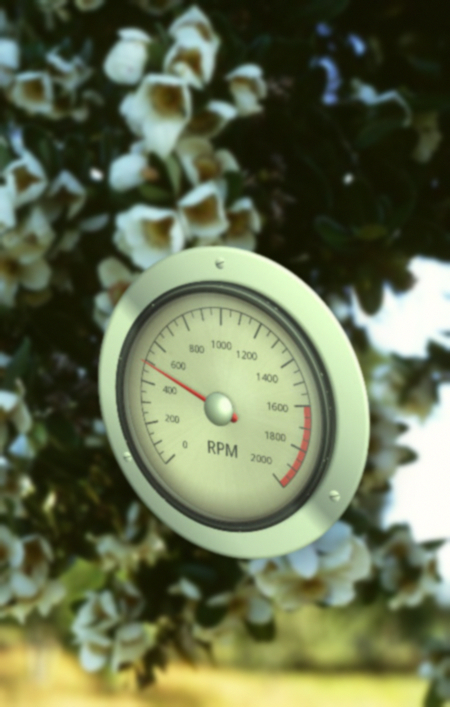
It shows **500** rpm
